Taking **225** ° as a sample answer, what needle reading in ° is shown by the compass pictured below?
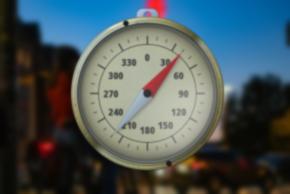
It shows **40** °
